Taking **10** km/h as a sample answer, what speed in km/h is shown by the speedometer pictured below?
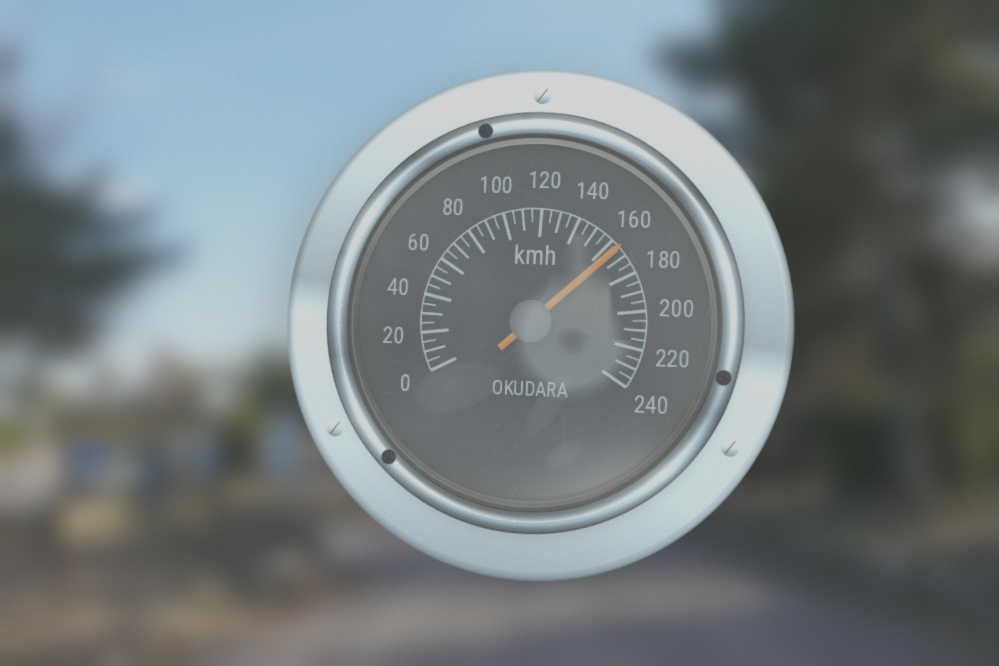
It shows **165** km/h
